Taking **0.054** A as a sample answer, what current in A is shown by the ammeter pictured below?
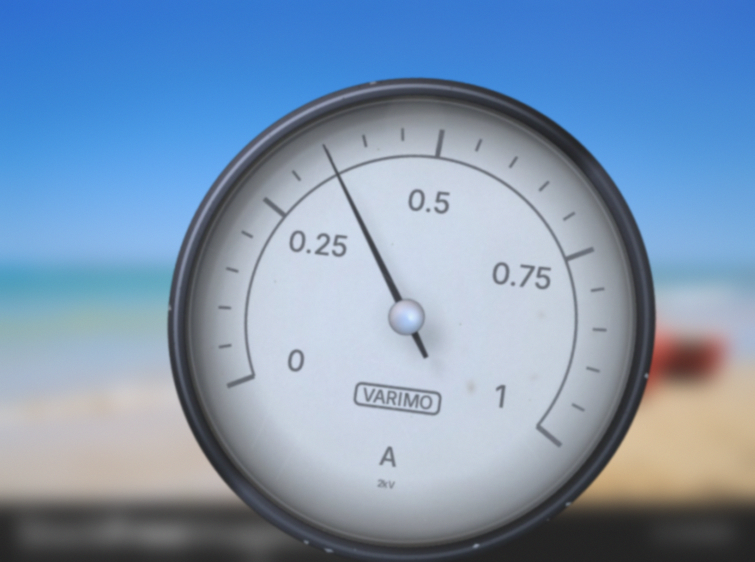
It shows **0.35** A
